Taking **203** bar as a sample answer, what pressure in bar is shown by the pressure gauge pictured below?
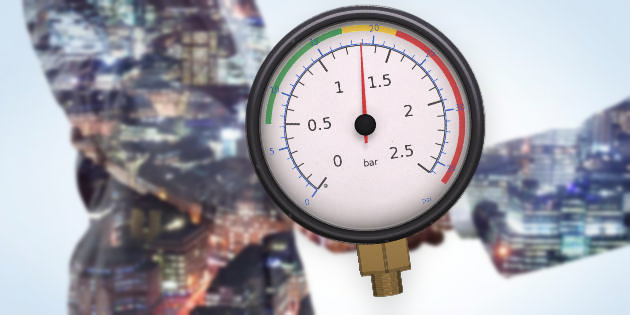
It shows **1.3** bar
